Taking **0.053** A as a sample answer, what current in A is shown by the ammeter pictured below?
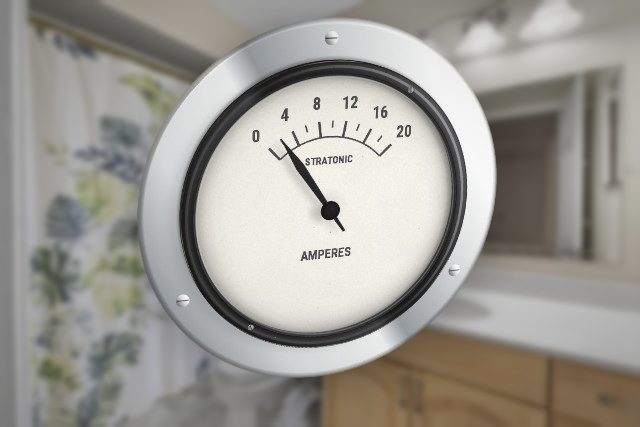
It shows **2** A
